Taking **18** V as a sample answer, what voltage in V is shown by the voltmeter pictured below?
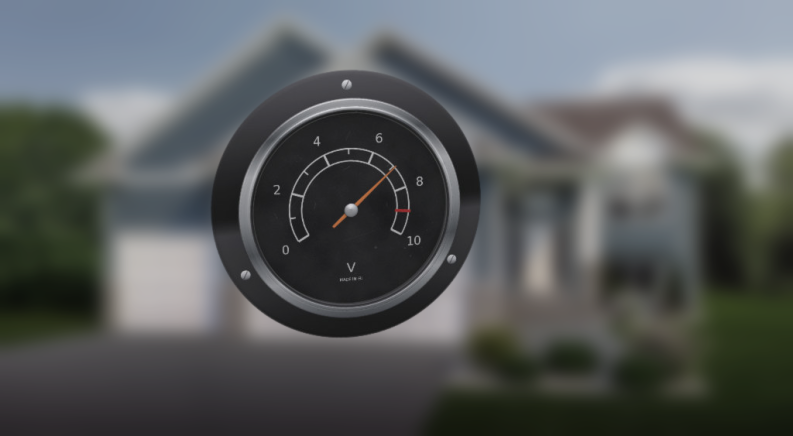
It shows **7** V
